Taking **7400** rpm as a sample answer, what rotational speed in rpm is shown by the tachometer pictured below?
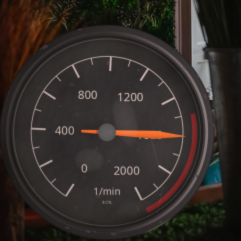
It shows **1600** rpm
